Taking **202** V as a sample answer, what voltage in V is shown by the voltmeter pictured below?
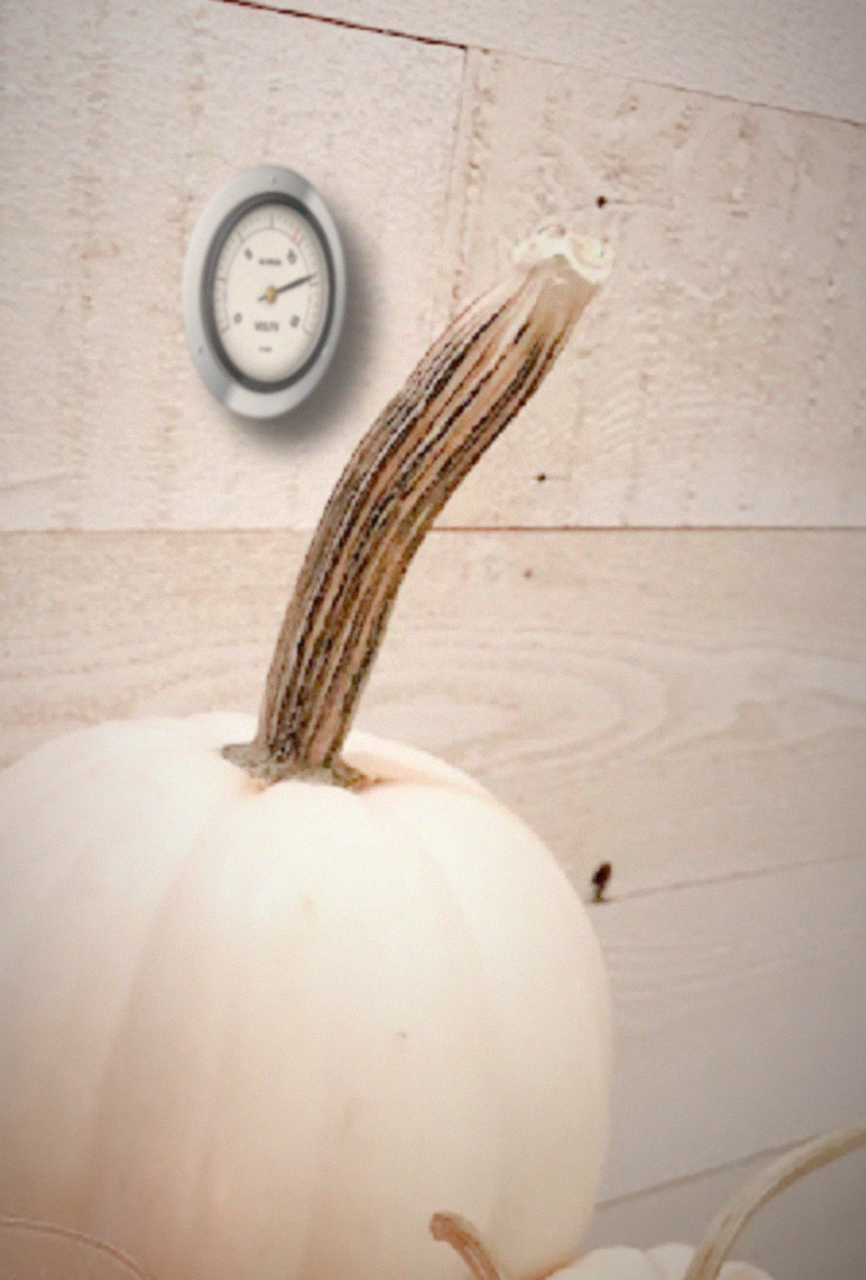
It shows **12** V
